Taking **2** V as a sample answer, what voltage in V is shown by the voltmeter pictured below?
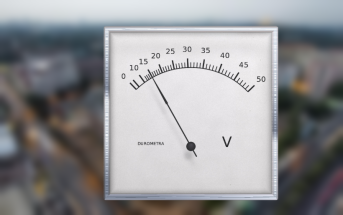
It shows **15** V
